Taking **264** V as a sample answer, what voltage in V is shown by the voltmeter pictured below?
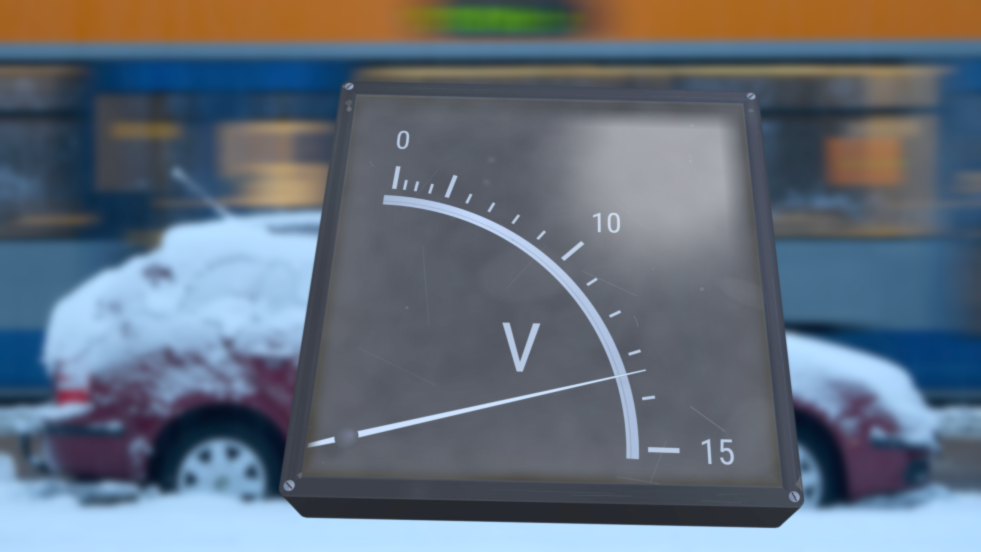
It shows **13.5** V
